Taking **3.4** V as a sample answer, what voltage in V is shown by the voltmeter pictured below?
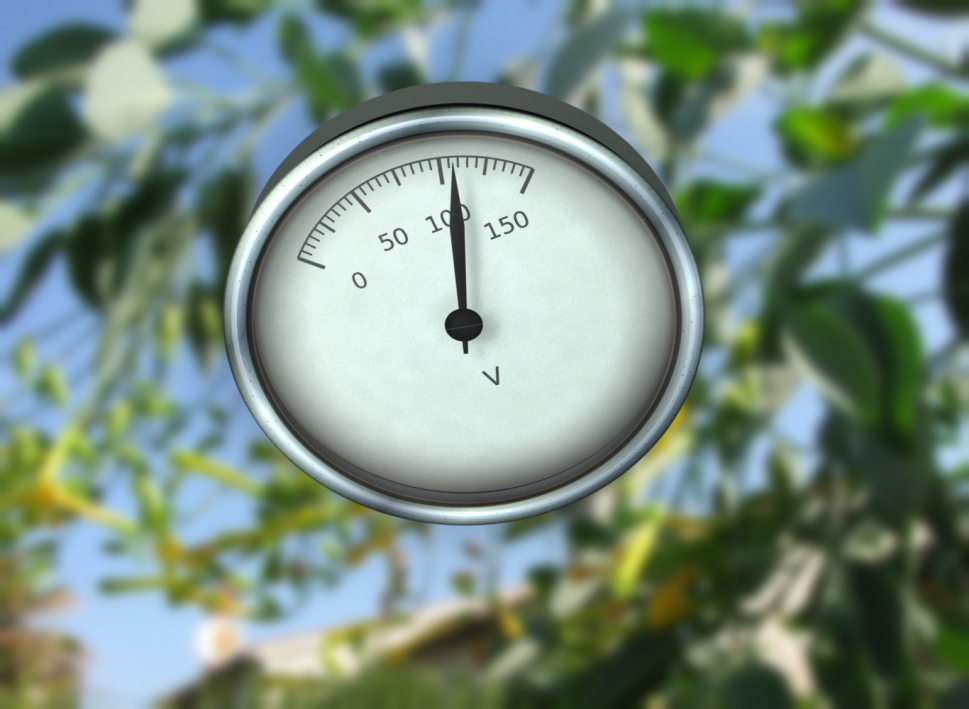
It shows **107.5** V
